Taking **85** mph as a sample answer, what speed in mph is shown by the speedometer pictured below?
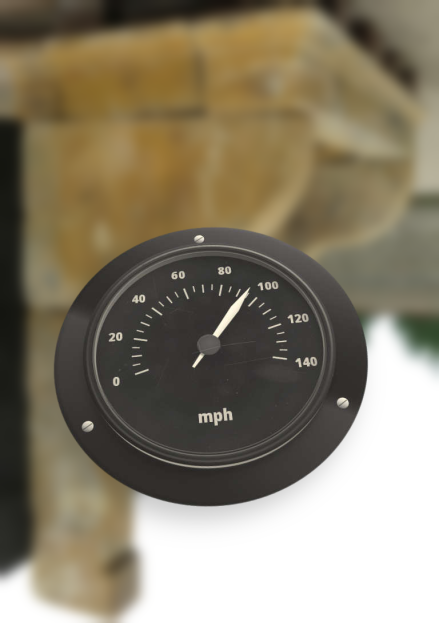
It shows **95** mph
